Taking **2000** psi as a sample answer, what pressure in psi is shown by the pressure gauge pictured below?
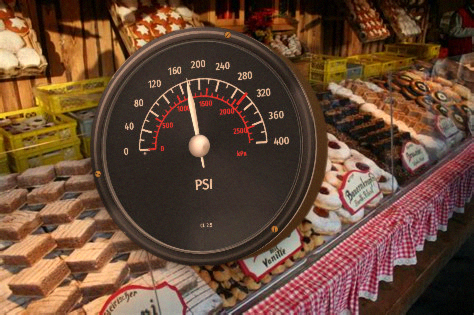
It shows **180** psi
